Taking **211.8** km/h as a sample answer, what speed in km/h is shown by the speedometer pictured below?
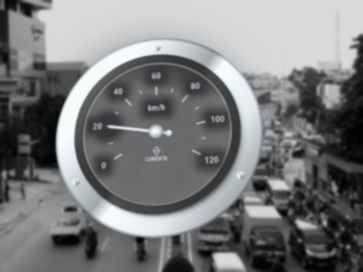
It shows **20** km/h
